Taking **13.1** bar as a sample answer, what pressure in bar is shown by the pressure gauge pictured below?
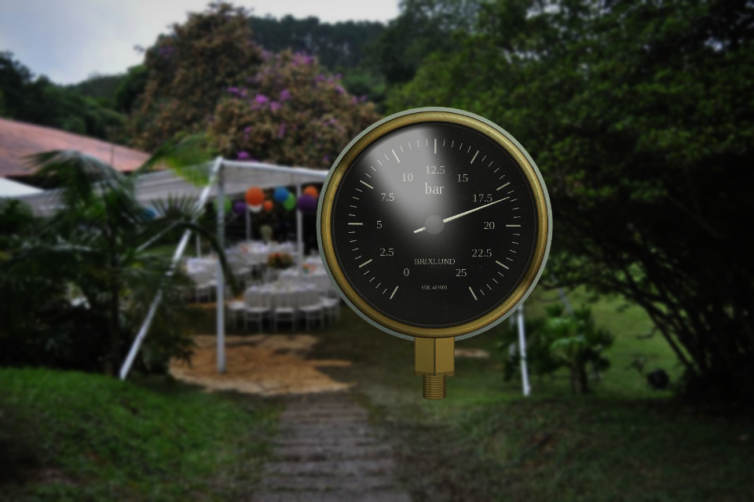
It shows **18.25** bar
